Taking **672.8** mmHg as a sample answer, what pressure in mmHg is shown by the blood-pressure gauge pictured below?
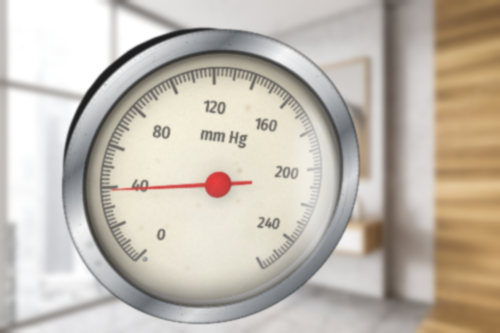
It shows **40** mmHg
